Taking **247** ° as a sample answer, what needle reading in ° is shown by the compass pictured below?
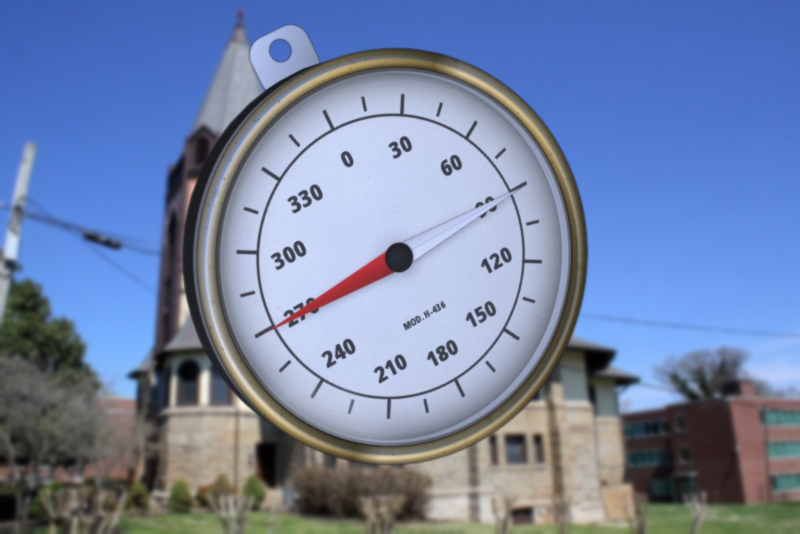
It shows **270** °
